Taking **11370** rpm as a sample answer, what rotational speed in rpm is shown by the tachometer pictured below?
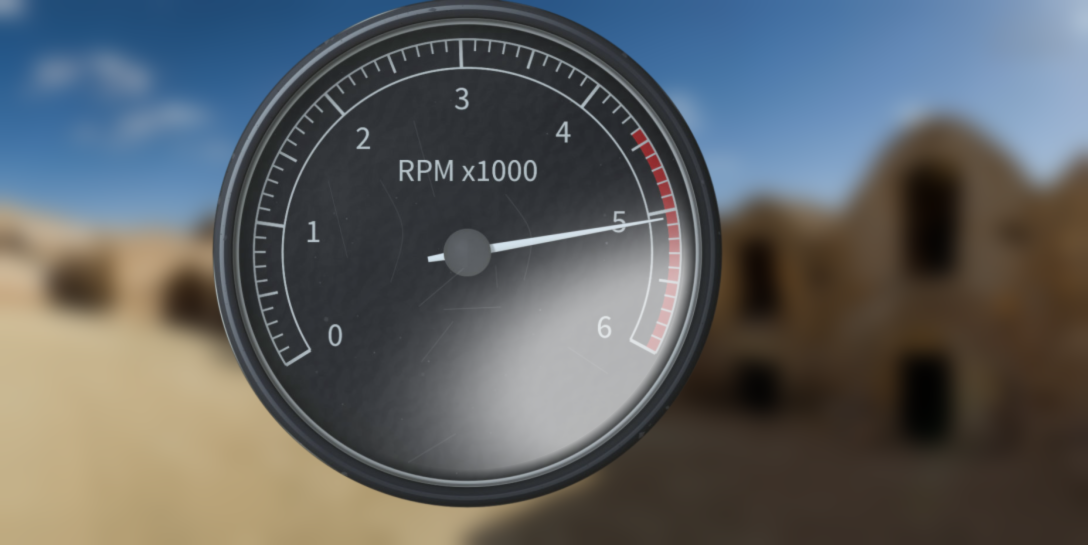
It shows **5050** rpm
